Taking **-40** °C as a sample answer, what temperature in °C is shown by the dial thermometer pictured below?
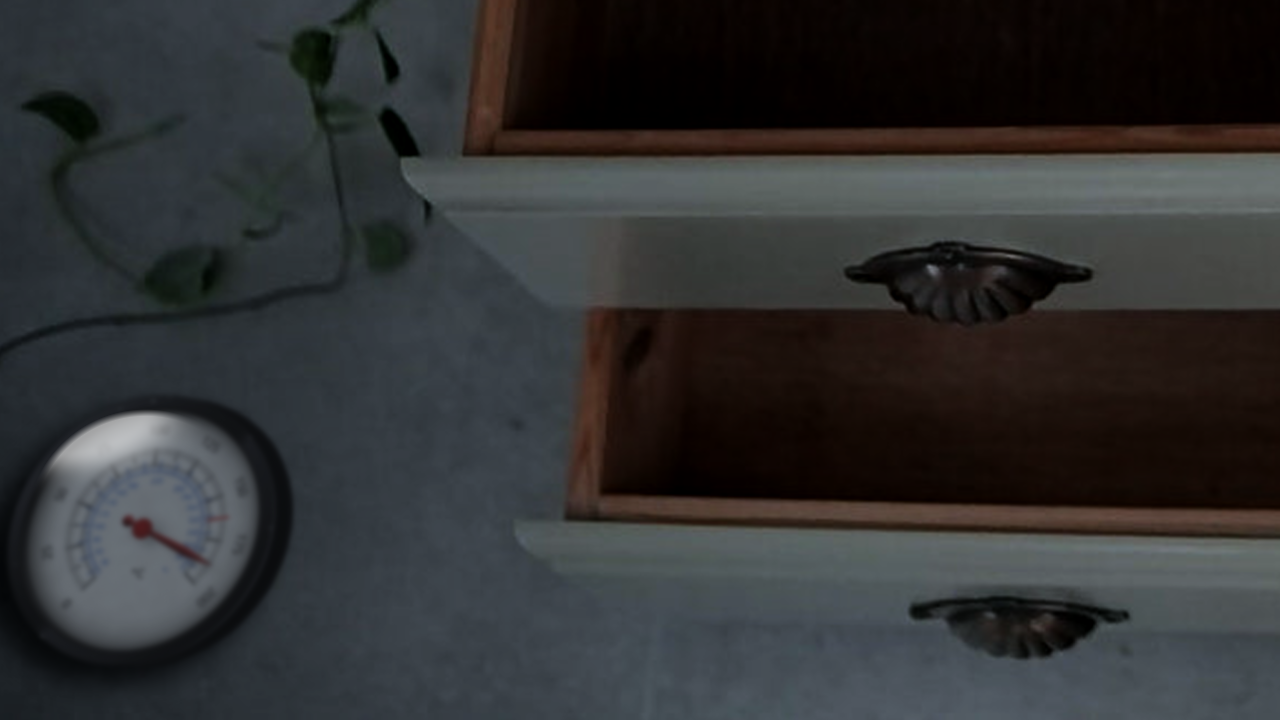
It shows **187.5** °C
